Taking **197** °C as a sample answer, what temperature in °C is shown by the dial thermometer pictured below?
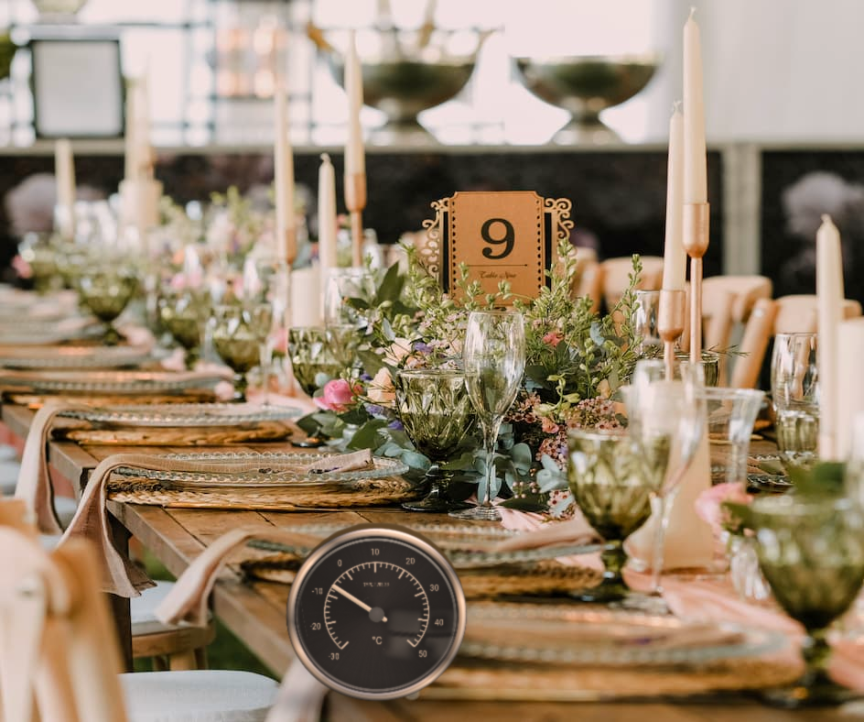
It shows **-6** °C
